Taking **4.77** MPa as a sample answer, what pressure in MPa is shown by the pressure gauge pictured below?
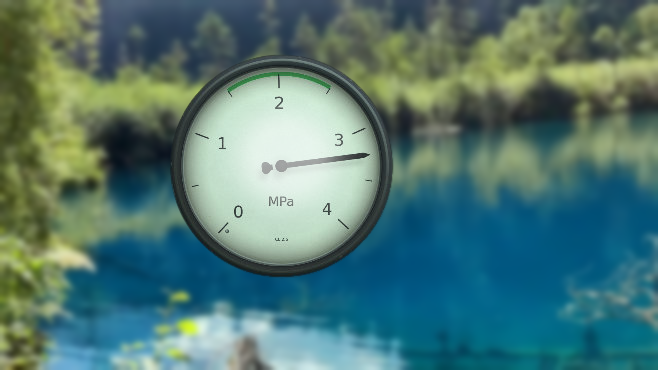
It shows **3.25** MPa
